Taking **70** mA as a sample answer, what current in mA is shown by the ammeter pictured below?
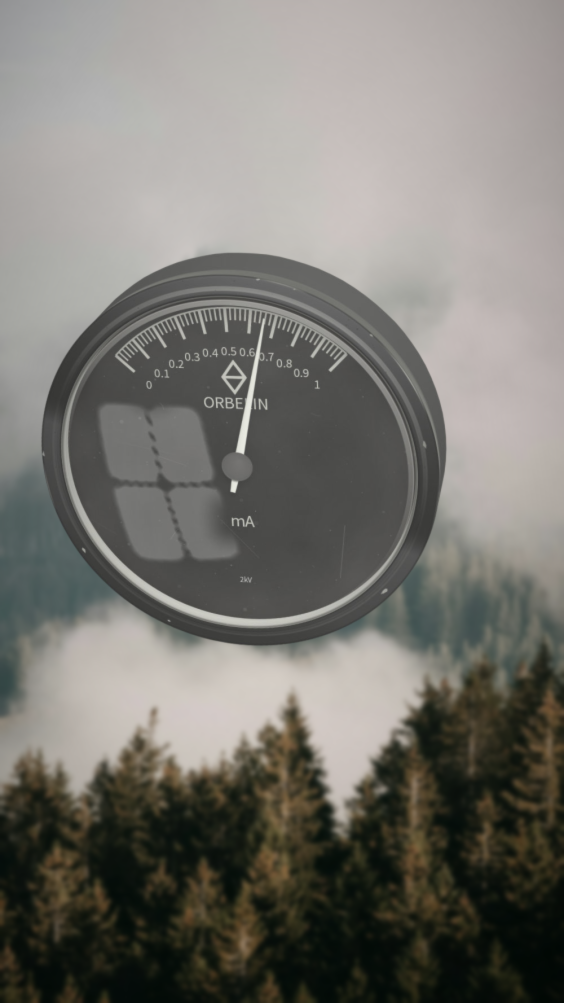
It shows **0.66** mA
